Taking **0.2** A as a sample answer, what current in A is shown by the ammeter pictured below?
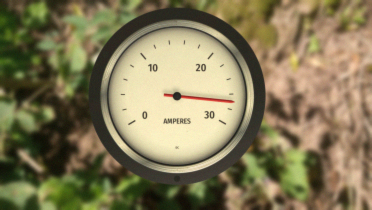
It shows **27** A
